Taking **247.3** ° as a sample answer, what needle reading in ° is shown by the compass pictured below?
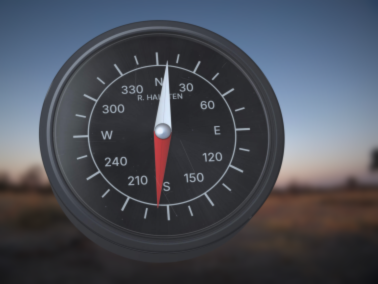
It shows **187.5** °
